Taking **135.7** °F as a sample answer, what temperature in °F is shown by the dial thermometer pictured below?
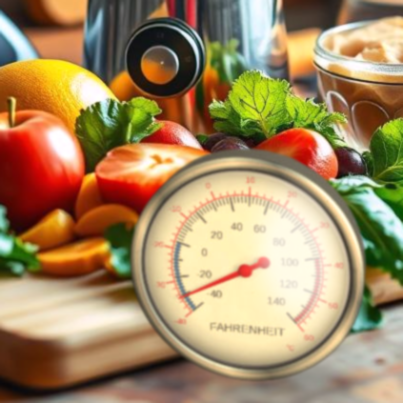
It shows **-30** °F
